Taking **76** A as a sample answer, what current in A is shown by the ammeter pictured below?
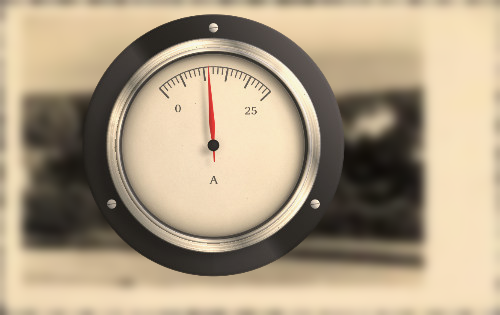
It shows **11** A
